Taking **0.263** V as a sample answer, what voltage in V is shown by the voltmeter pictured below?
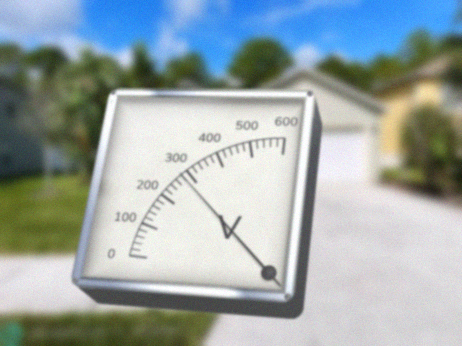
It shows **280** V
